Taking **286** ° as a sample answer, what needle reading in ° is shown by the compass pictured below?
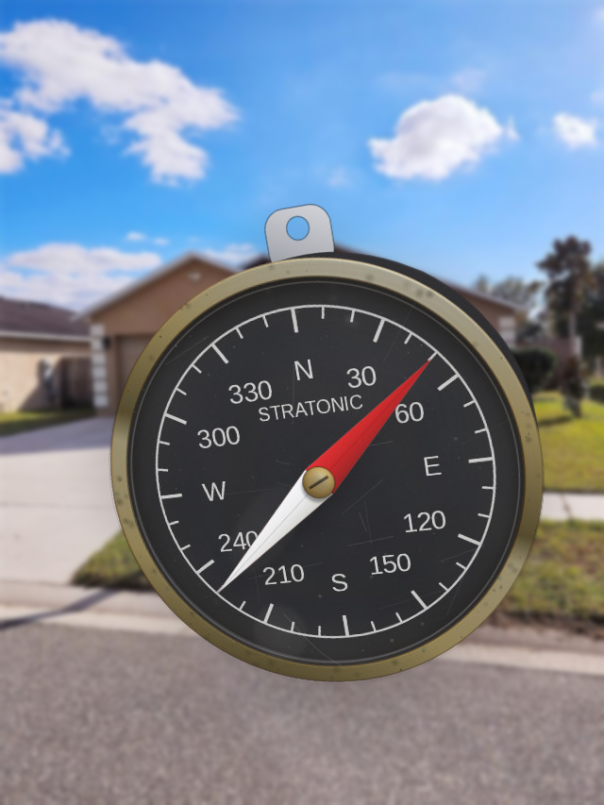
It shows **50** °
